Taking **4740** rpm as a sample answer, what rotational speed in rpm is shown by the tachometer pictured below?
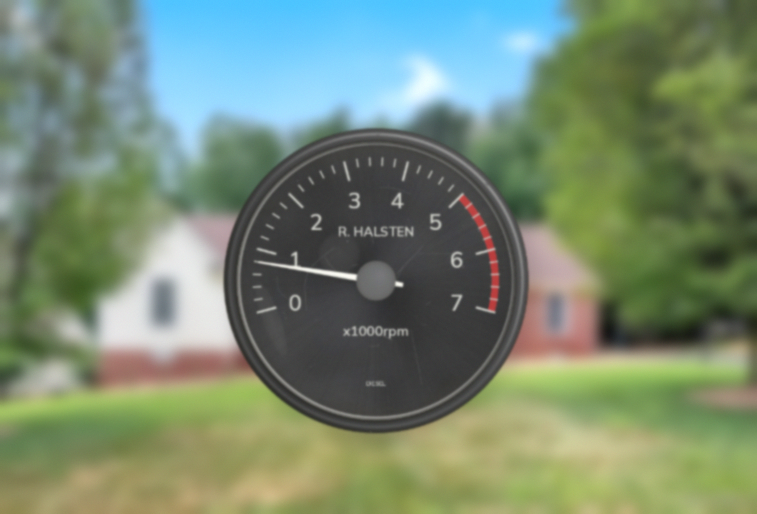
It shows **800** rpm
